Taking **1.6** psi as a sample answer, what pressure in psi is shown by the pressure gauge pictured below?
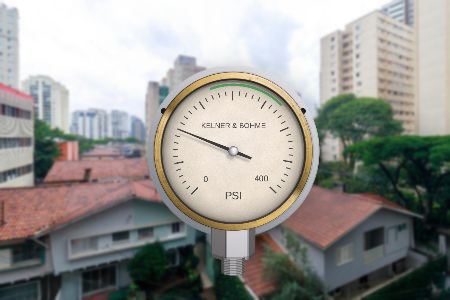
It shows **100** psi
